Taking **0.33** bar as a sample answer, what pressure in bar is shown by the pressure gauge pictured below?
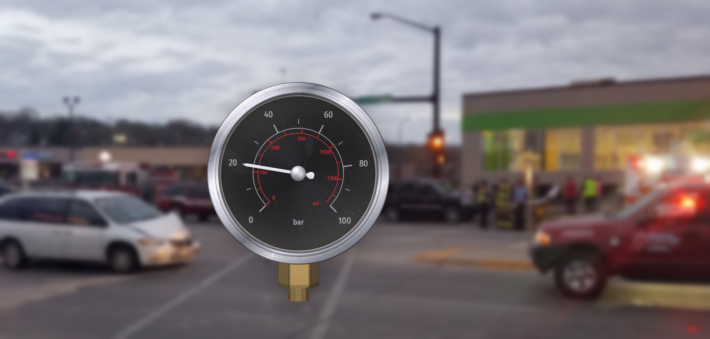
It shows **20** bar
